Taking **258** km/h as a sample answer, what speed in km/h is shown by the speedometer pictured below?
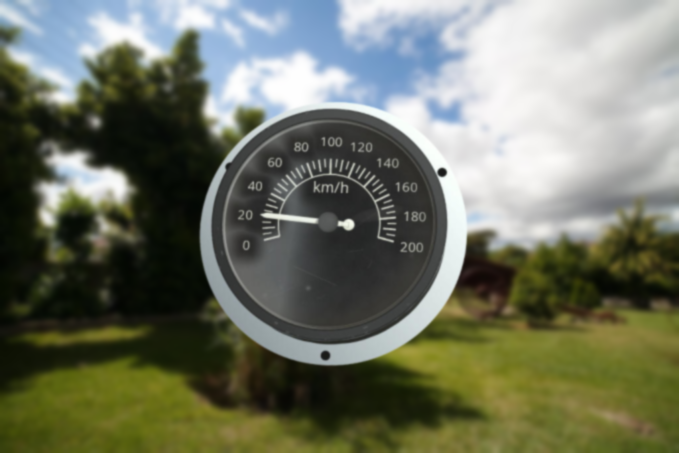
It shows **20** km/h
